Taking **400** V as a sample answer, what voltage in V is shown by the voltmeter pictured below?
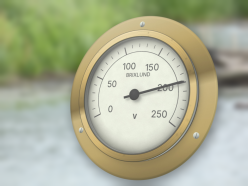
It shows **200** V
